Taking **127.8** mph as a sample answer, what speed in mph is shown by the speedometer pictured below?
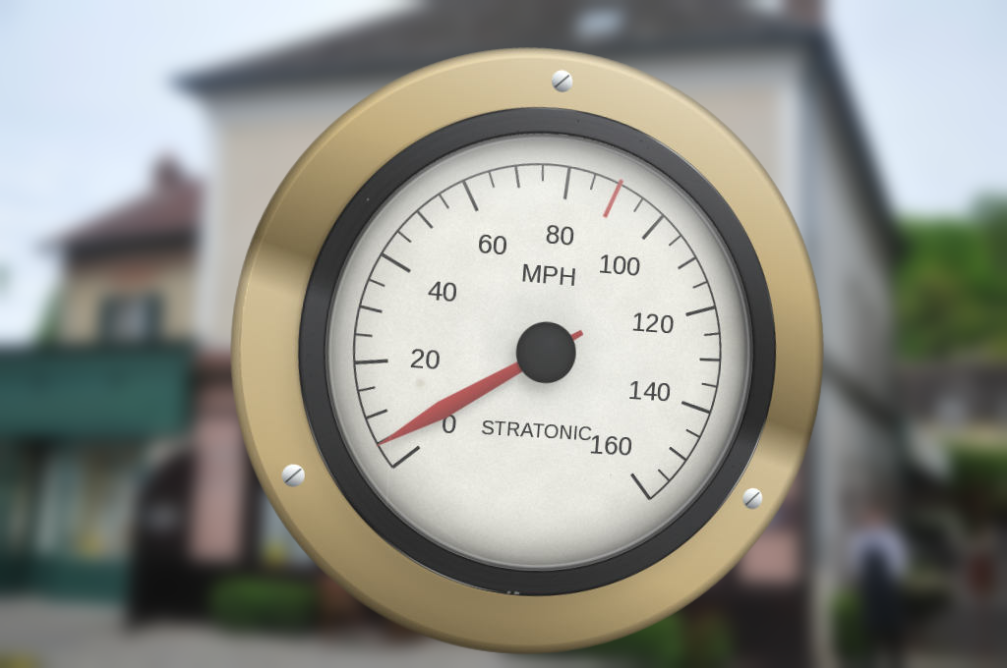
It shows **5** mph
